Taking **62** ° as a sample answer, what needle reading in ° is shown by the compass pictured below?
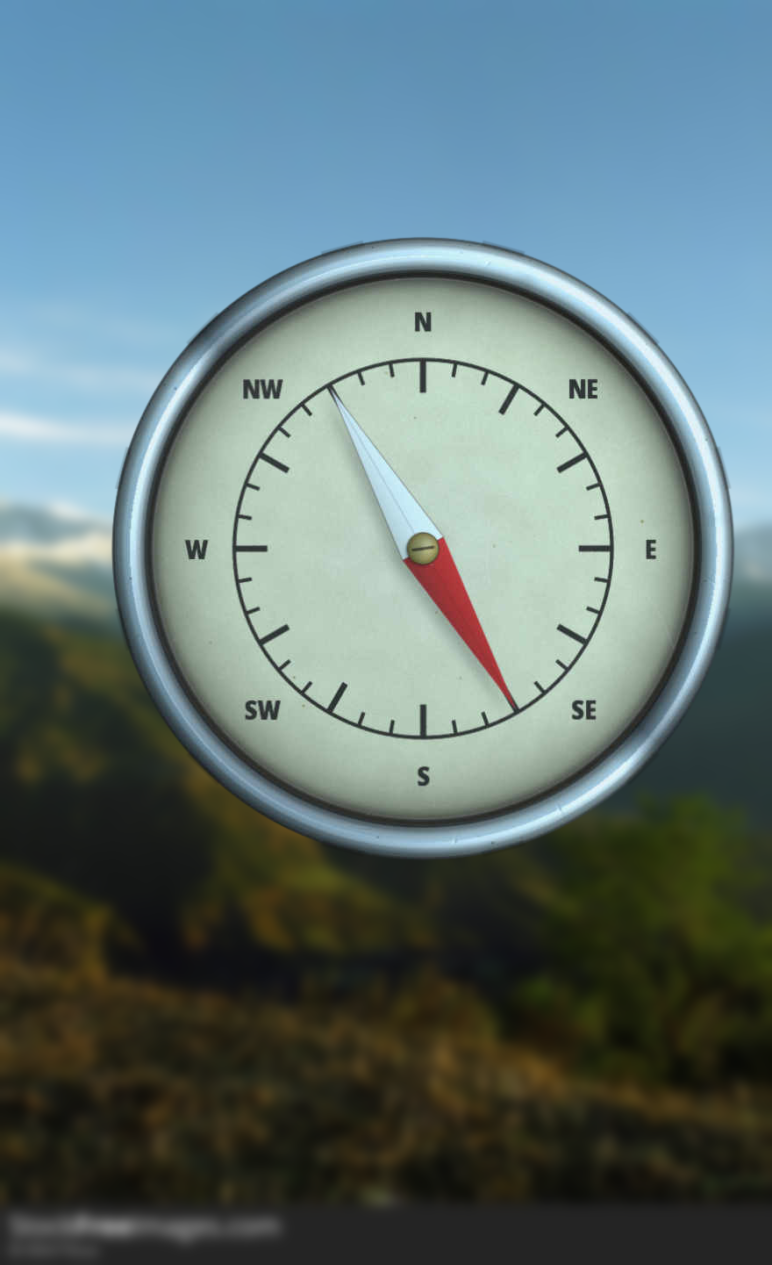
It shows **150** °
